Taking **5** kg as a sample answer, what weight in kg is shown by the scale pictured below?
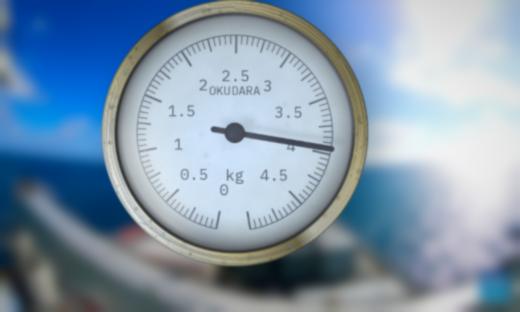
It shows **3.95** kg
